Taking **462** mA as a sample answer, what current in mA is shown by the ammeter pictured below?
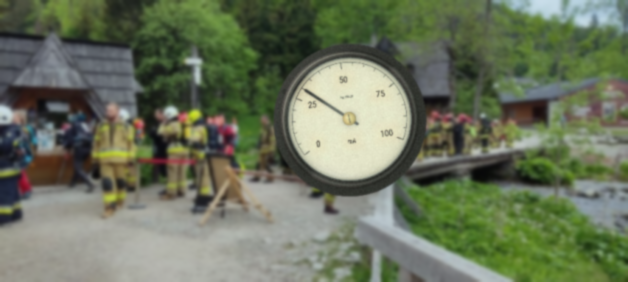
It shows **30** mA
